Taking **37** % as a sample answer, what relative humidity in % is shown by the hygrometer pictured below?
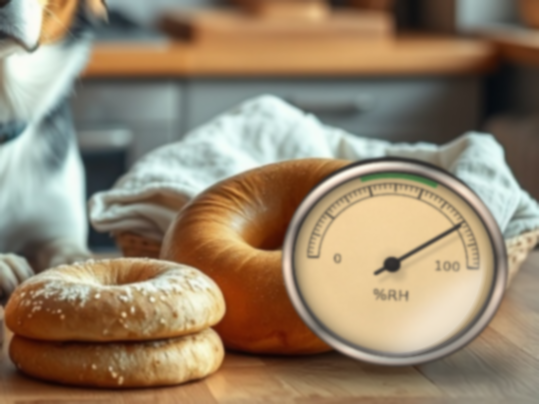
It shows **80** %
